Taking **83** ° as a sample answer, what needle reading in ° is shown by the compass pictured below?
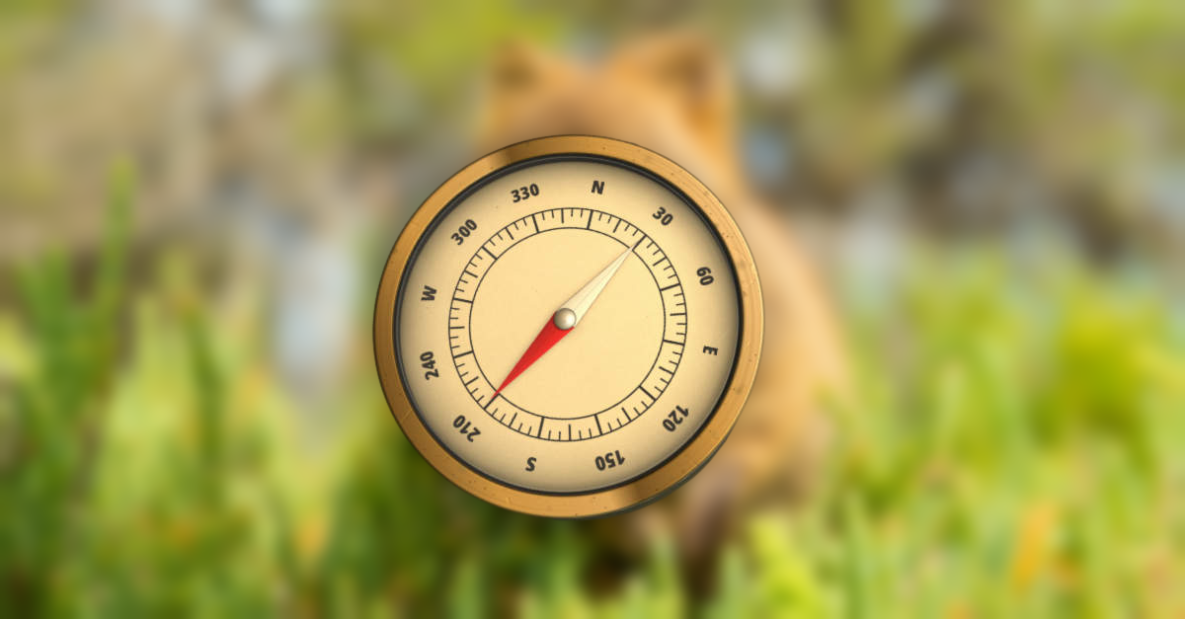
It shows **210** °
